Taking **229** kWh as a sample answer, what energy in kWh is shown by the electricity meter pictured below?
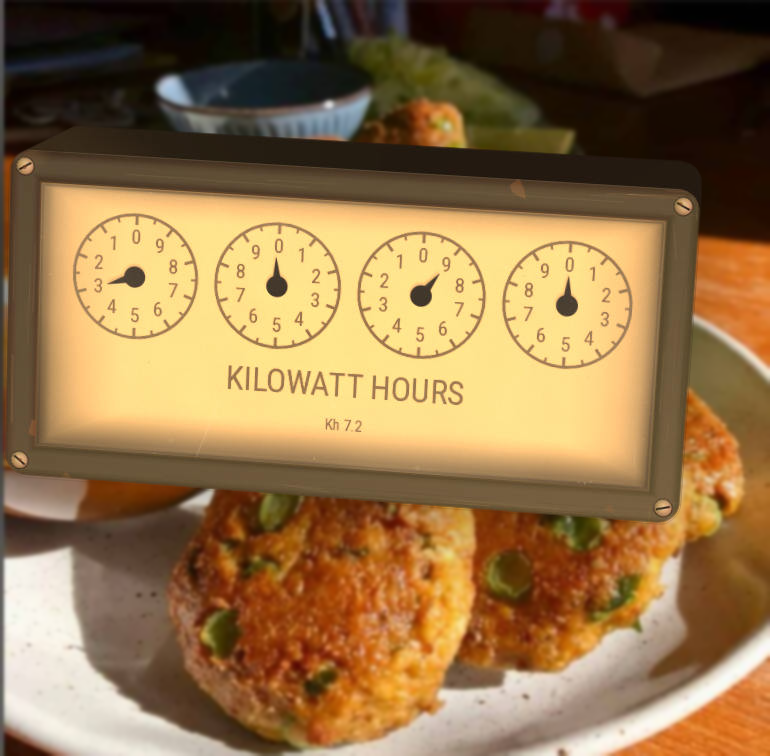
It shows **2990** kWh
